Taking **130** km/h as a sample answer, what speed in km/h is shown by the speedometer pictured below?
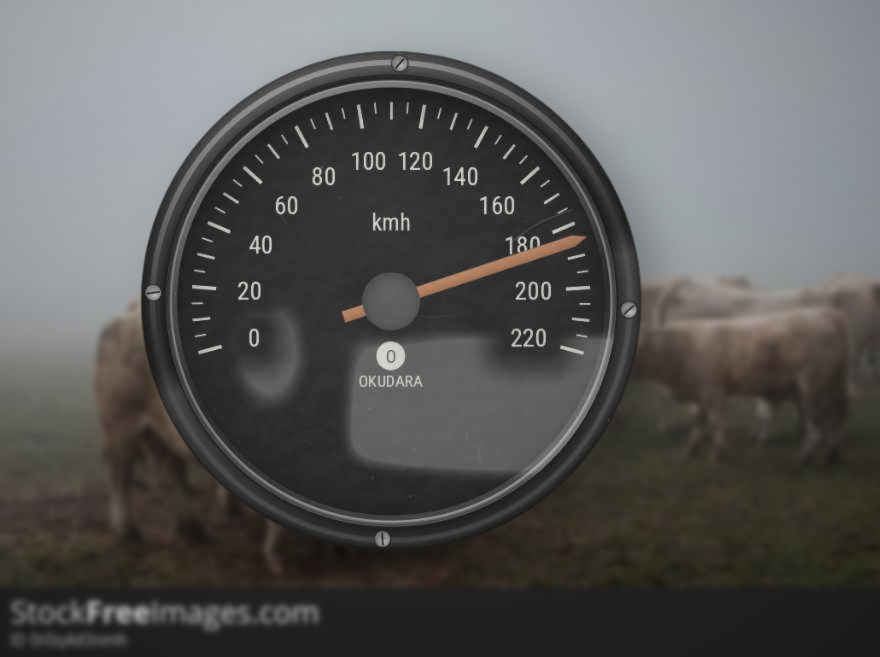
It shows **185** km/h
